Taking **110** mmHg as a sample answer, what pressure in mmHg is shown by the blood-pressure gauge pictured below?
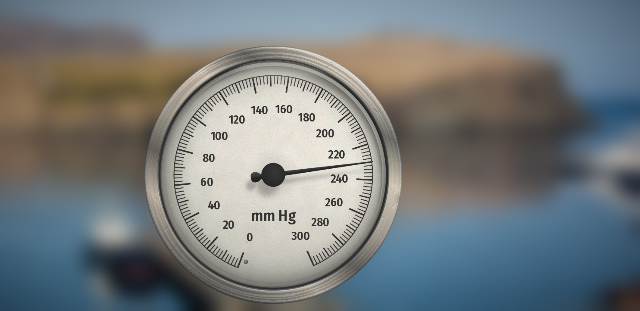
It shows **230** mmHg
